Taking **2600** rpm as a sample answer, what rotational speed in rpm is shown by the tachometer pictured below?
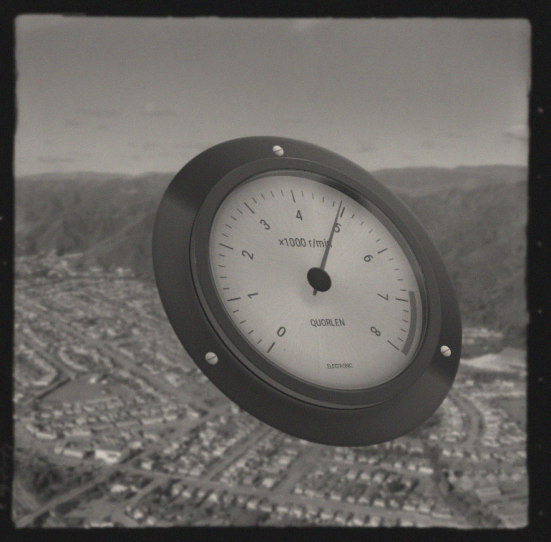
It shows **4900** rpm
